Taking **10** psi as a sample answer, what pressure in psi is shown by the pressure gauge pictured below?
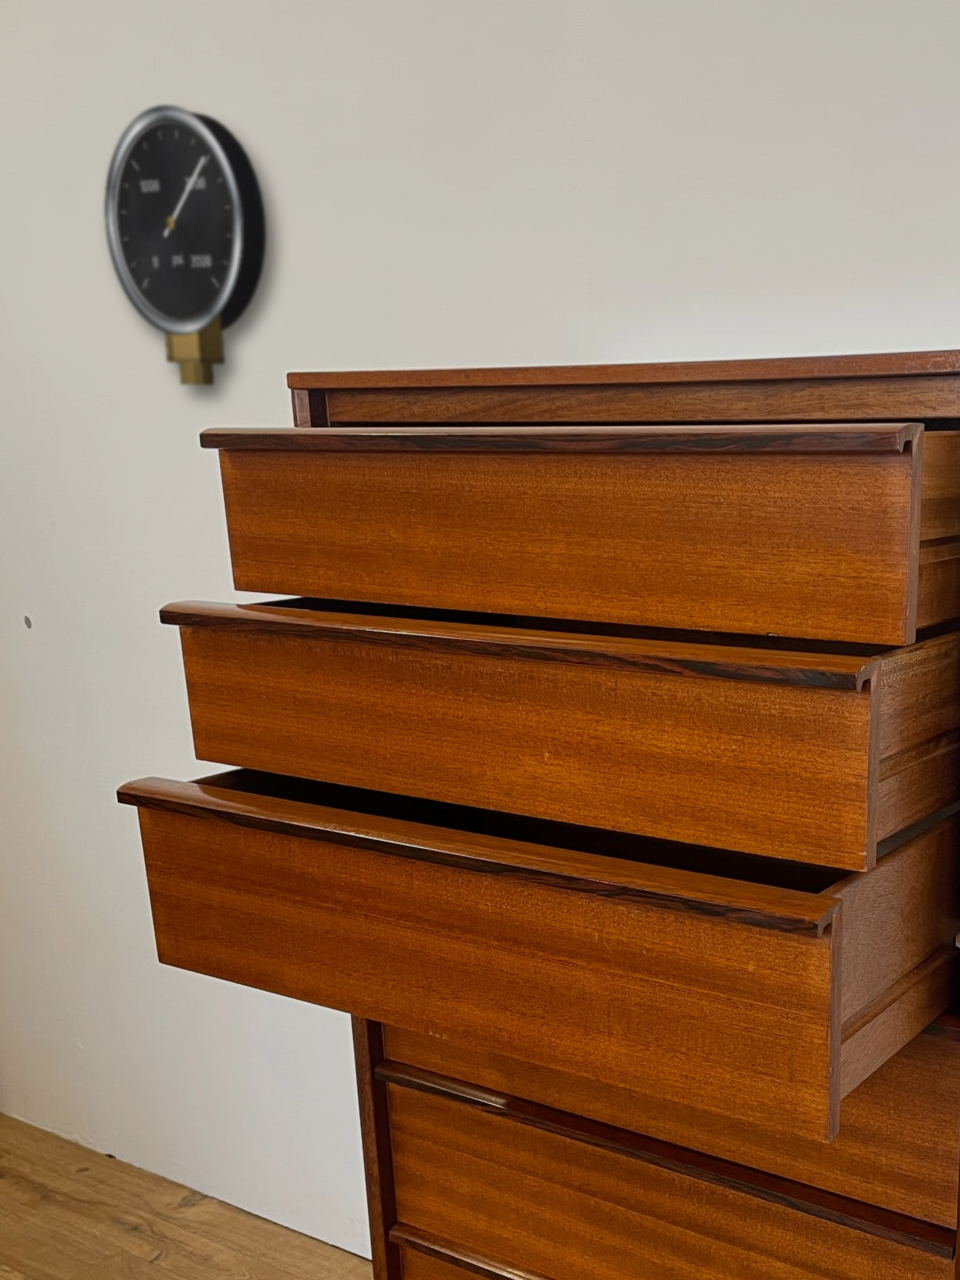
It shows **2000** psi
